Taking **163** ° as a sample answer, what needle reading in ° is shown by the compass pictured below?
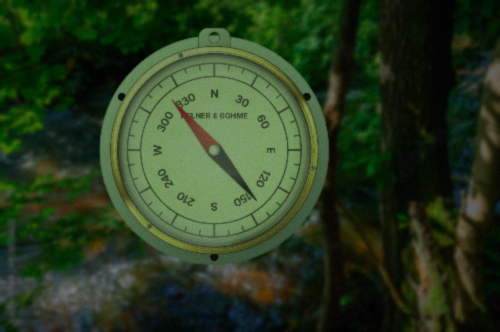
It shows **320** °
